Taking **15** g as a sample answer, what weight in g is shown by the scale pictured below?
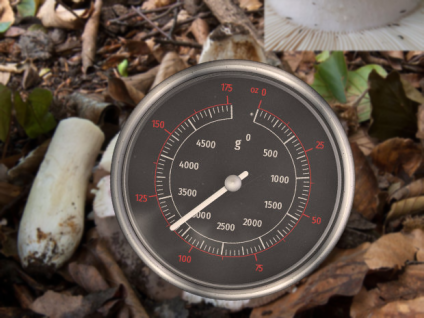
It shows **3150** g
